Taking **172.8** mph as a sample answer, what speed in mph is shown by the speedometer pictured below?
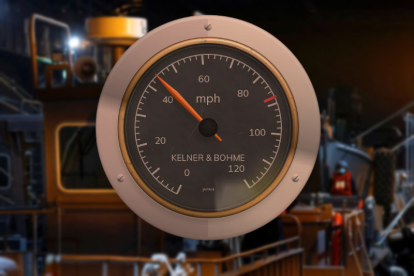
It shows **44** mph
